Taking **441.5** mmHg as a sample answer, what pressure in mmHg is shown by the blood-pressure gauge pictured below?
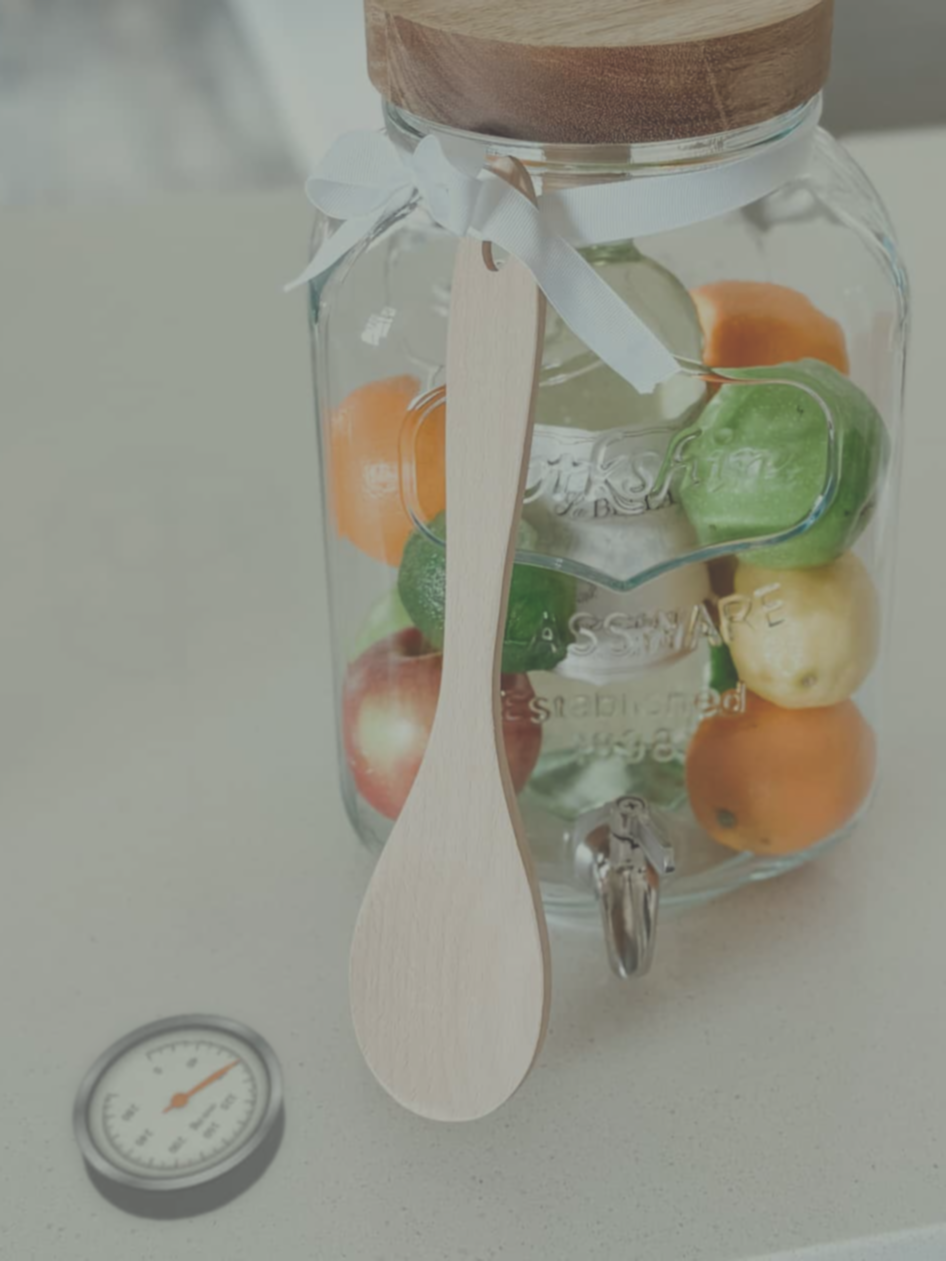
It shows **80** mmHg
